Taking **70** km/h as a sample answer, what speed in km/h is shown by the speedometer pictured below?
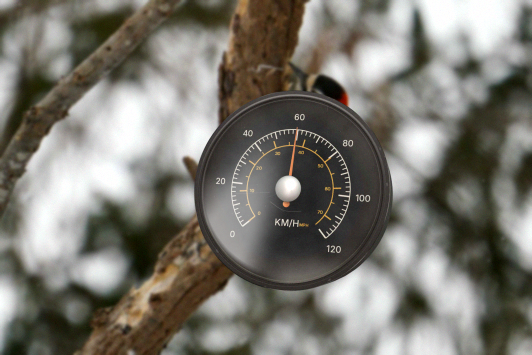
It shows **60** km/h
